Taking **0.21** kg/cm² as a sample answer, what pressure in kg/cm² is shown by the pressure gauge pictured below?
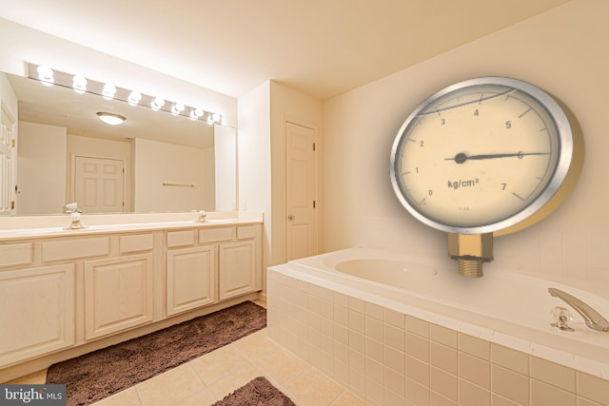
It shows **6** kg/cm²
